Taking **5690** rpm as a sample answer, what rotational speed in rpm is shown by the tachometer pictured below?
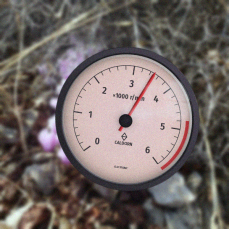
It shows **3500** rpm
